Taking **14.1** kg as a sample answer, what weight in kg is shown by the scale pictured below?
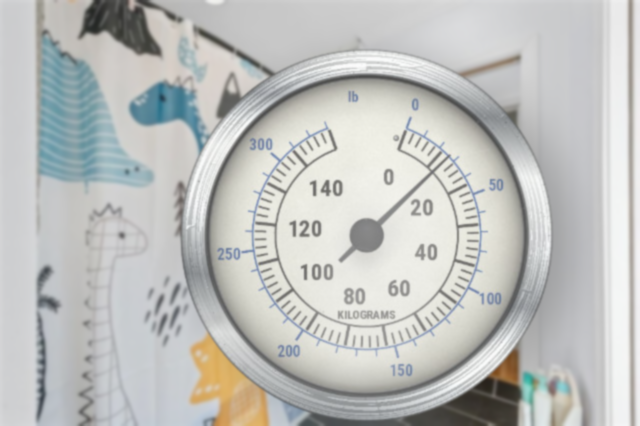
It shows **12** kg
